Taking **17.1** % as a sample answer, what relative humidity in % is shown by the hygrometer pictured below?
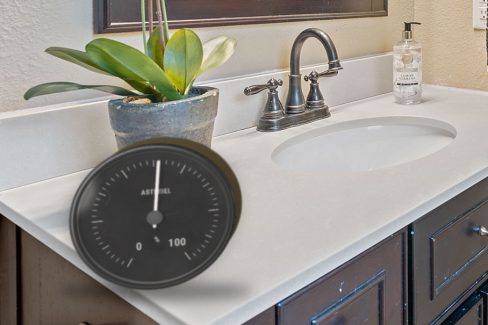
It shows **52** %
